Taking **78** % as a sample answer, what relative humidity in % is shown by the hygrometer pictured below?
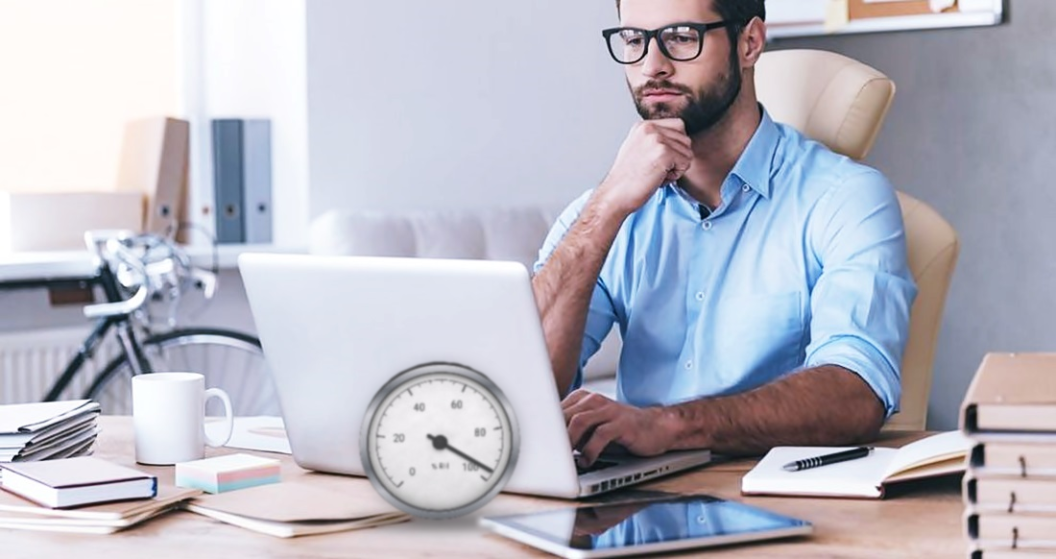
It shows **96** %
